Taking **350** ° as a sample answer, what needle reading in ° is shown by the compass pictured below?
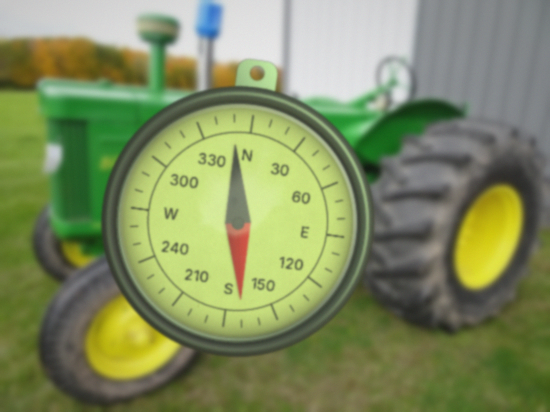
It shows **170** °
